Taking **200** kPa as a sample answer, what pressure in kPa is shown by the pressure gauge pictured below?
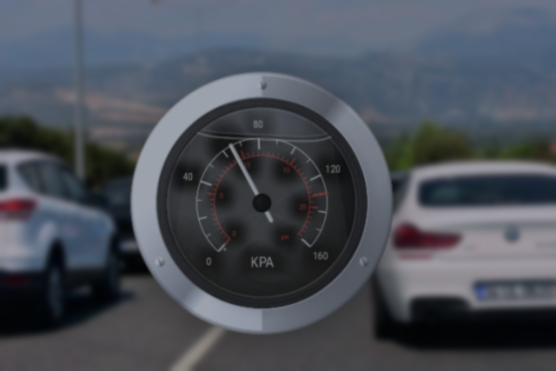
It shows **65** kPa
